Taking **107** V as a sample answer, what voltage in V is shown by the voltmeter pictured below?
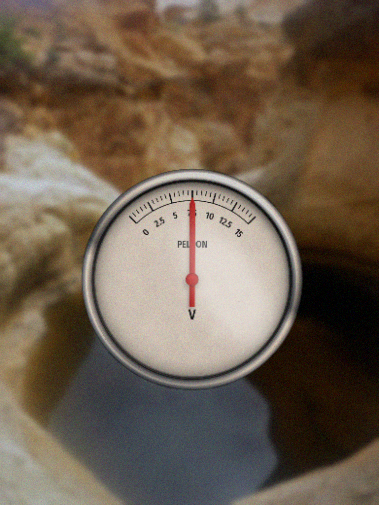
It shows **7.5** V
